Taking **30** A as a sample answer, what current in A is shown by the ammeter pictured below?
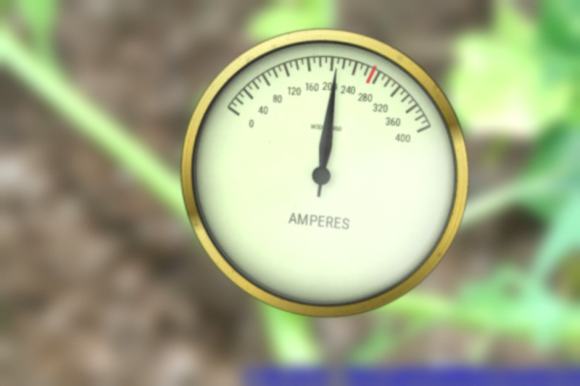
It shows **210** A
